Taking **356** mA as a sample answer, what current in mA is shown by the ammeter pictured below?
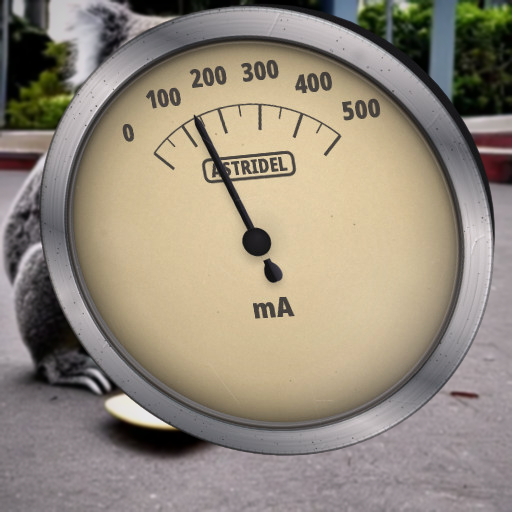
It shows **150** mA
